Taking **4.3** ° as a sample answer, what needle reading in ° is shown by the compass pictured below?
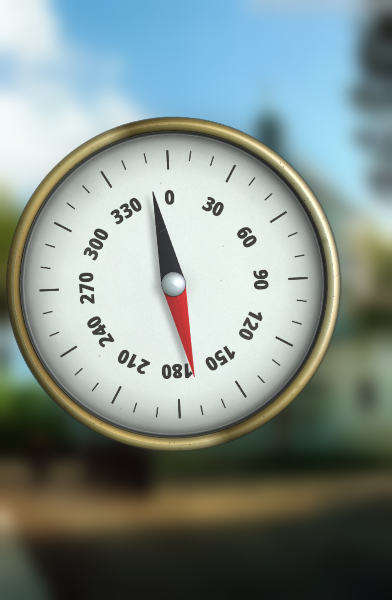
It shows **170** °
